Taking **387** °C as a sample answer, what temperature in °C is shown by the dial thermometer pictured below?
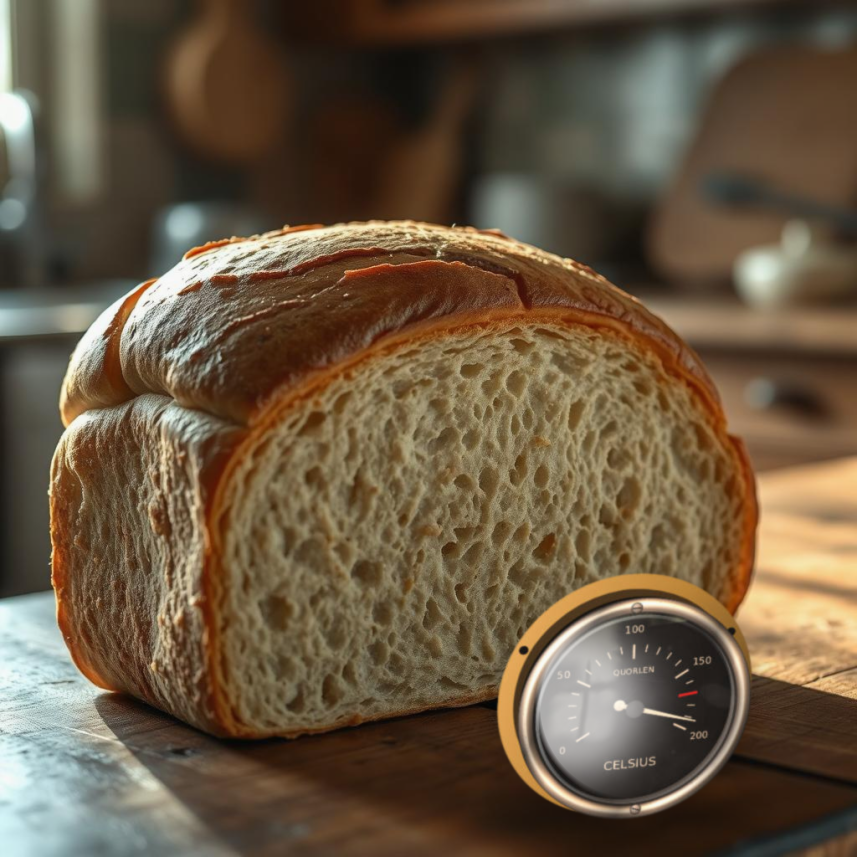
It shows **190** °C
